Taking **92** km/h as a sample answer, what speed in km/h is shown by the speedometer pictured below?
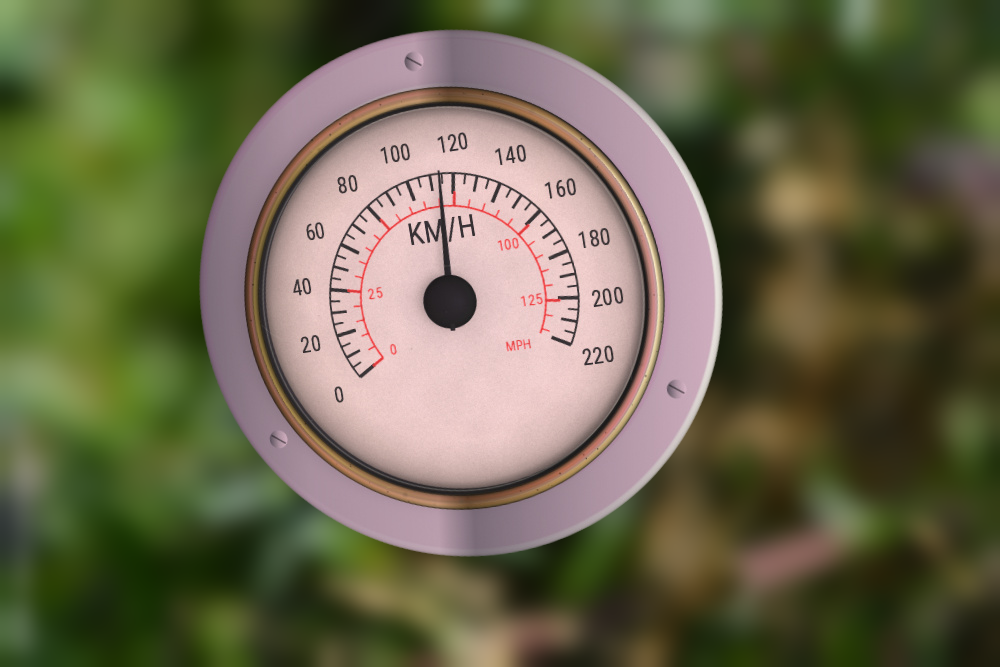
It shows **115** km/h
